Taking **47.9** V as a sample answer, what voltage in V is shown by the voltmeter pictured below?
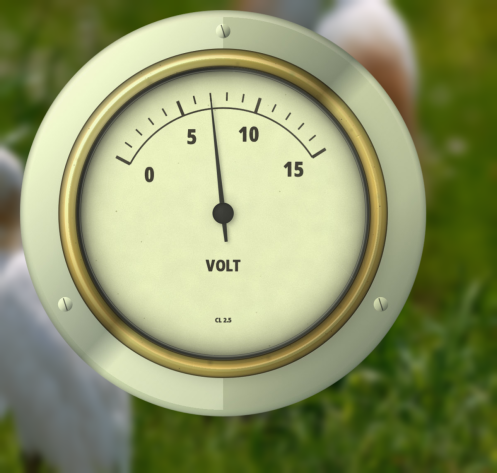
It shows **7** V
